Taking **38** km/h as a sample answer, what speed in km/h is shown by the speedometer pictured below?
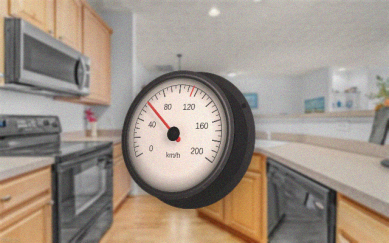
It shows **60** km/h
